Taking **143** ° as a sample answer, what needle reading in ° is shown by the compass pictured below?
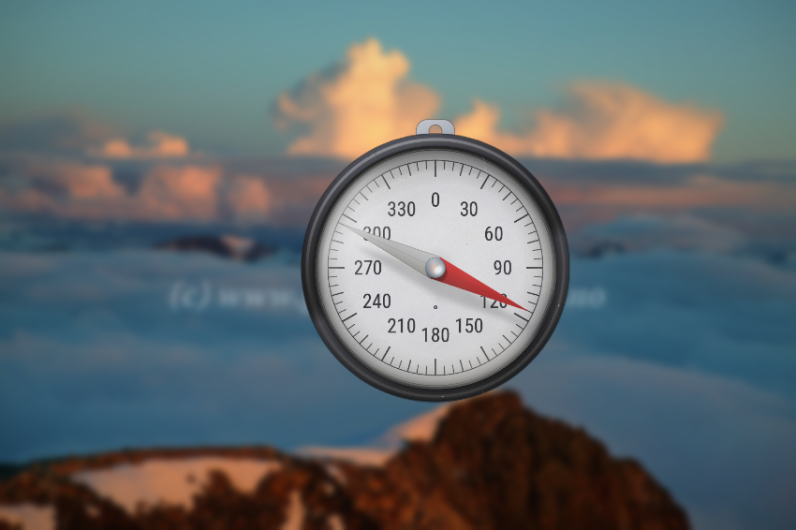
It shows **115** °
